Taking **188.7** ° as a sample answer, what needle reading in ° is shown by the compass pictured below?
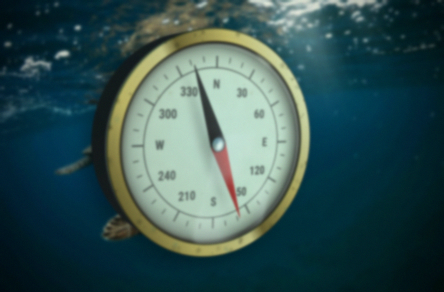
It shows **160** °
